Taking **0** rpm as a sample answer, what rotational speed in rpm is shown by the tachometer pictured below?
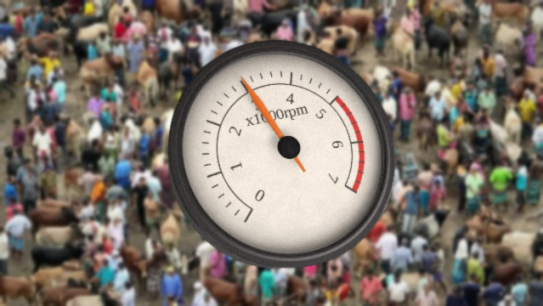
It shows **3000** rpm
